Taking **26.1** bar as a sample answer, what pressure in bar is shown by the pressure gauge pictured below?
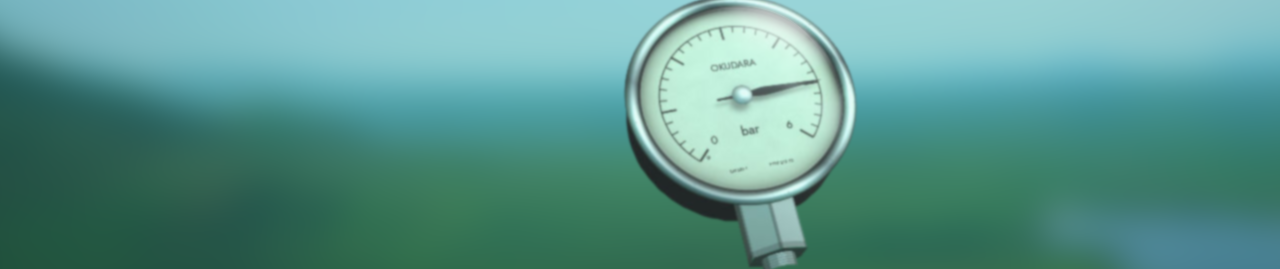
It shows **5** bar
